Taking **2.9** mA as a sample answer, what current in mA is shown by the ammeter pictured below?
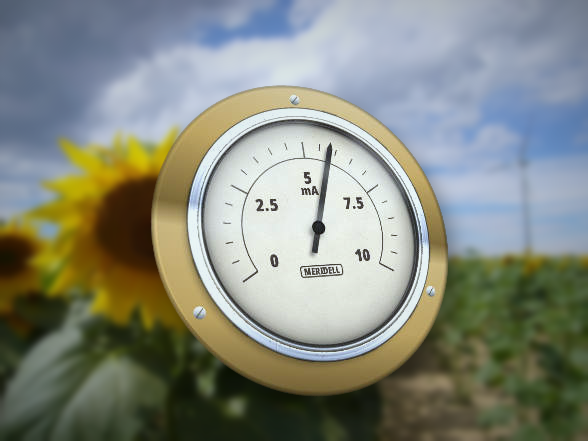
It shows **5.75** mA
